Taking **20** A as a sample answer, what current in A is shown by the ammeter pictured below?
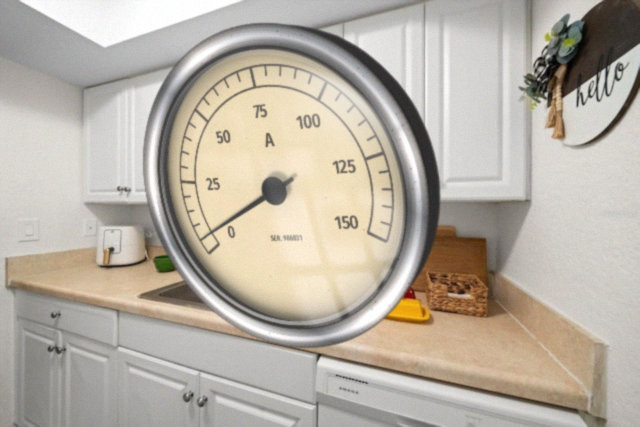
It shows **5** A
